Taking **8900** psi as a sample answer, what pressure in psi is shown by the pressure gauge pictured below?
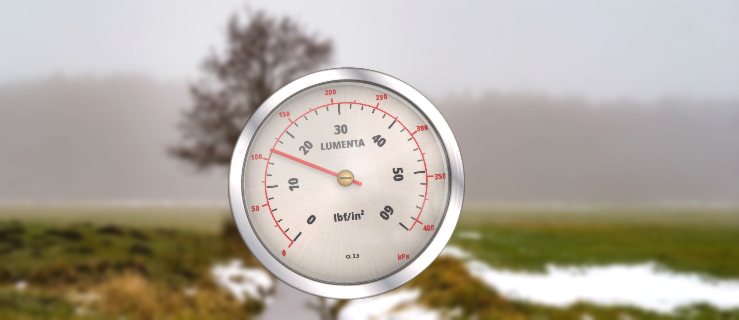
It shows **16** psi
